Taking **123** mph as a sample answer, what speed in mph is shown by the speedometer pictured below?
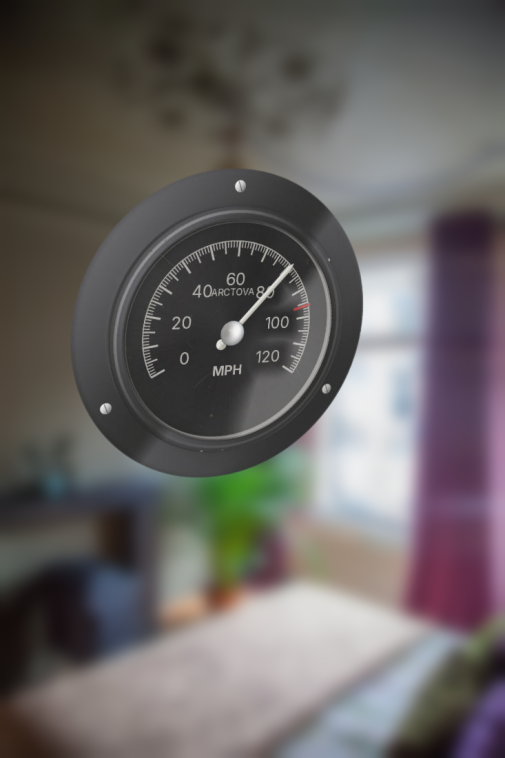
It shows **80** mph
